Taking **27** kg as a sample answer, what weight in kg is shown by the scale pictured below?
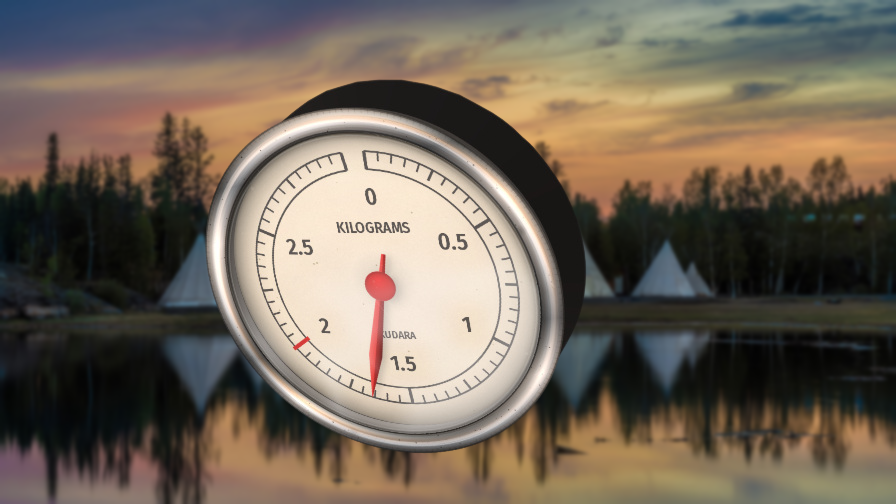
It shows **1.65** kg
